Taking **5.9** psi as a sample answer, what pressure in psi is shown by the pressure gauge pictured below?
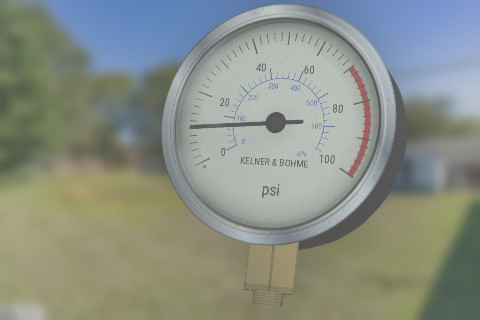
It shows **10** psi
